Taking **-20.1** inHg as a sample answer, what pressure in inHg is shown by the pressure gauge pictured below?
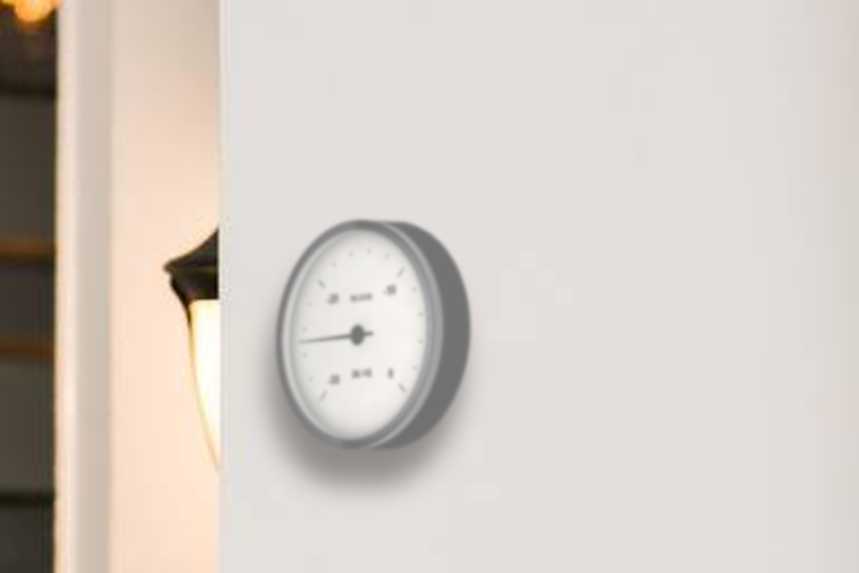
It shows **-25** inHg
